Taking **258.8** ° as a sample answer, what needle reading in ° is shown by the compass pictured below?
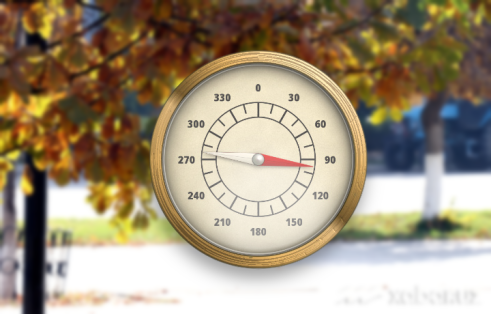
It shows **97.5** °
